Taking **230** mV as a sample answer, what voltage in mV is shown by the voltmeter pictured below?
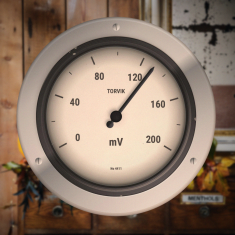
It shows **130** mV
